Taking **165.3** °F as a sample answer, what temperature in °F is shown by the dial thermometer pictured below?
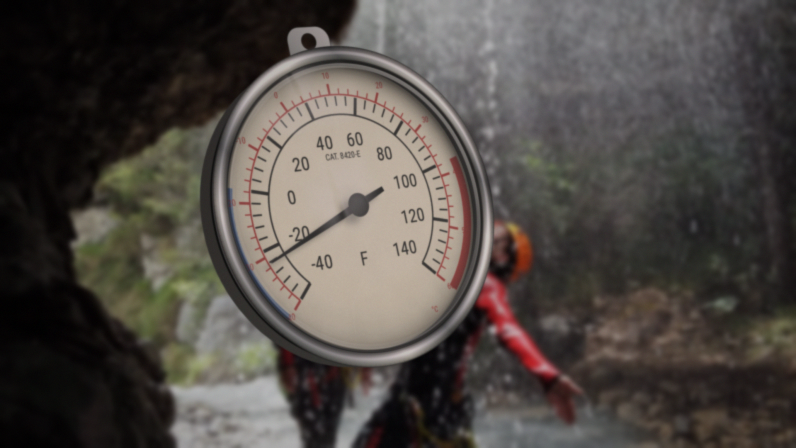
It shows **-24** °F
